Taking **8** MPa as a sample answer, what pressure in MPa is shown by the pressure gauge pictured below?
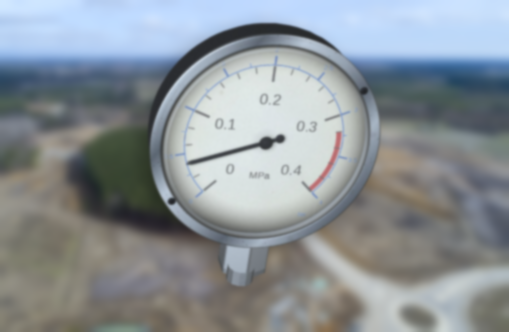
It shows **0.04** MPa
